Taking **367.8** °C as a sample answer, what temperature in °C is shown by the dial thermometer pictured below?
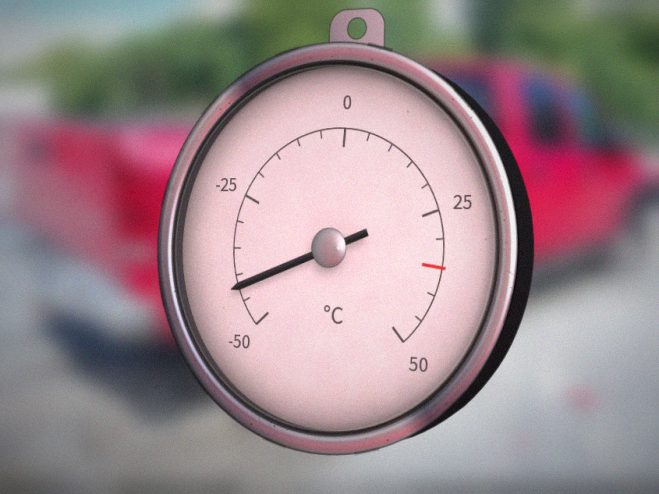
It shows **-42.5** °C
